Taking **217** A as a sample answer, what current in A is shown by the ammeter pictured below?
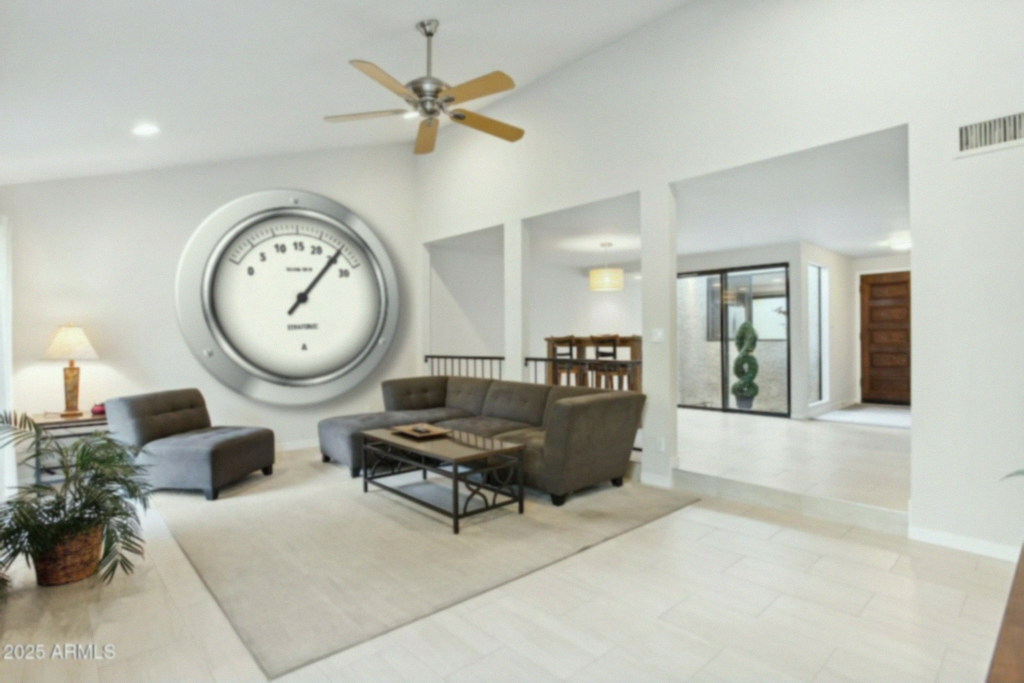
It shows **25** A
